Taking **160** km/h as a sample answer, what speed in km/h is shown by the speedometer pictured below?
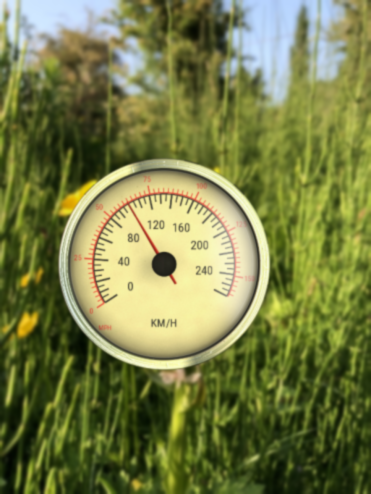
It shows **100** km/h
